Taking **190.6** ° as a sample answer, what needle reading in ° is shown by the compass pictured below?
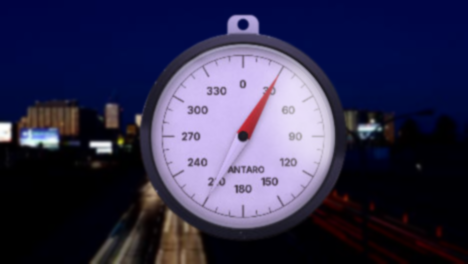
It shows **30** °
